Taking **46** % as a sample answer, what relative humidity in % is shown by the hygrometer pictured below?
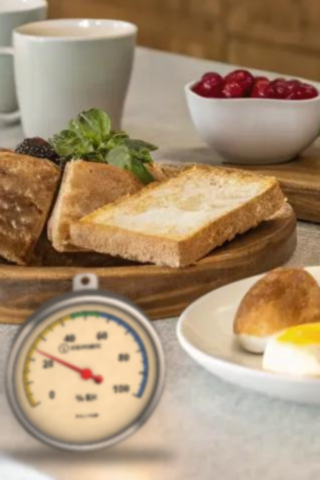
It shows **25** %
